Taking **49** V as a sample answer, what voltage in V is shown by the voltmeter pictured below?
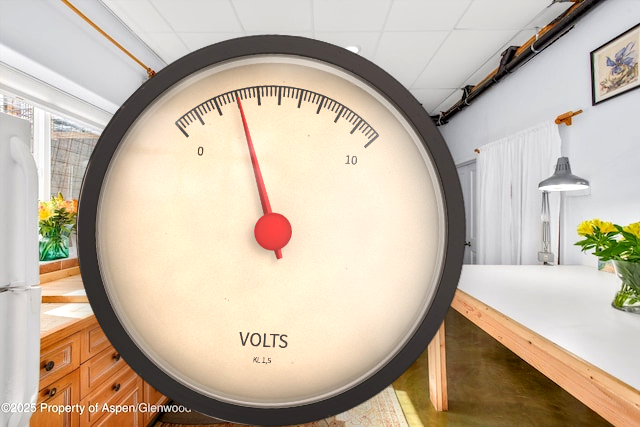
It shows **3** V
